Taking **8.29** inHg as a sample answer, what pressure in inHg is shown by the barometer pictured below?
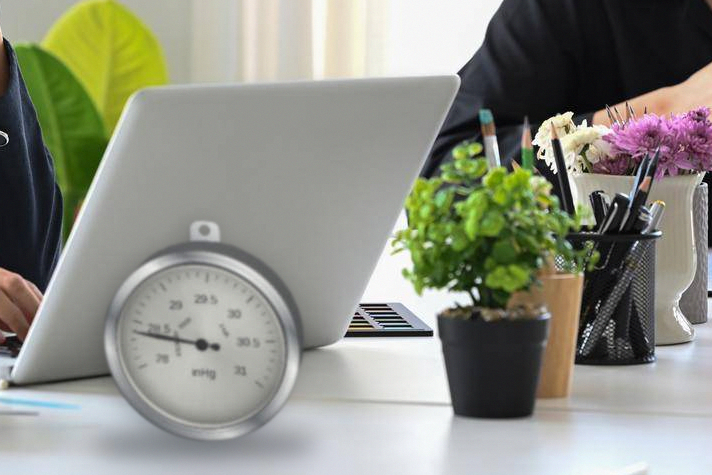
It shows **28.4** inHg
